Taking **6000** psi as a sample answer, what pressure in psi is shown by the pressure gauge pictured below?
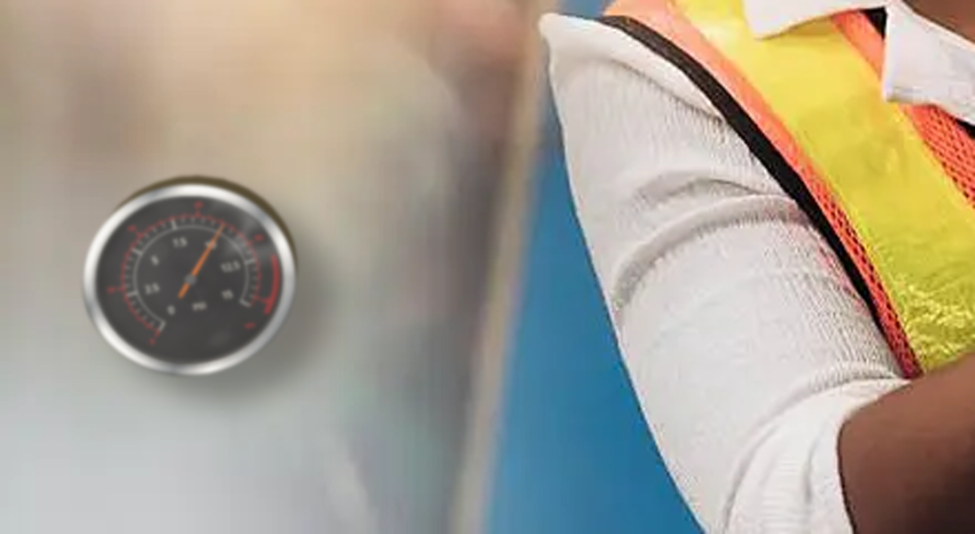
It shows **10** psi
